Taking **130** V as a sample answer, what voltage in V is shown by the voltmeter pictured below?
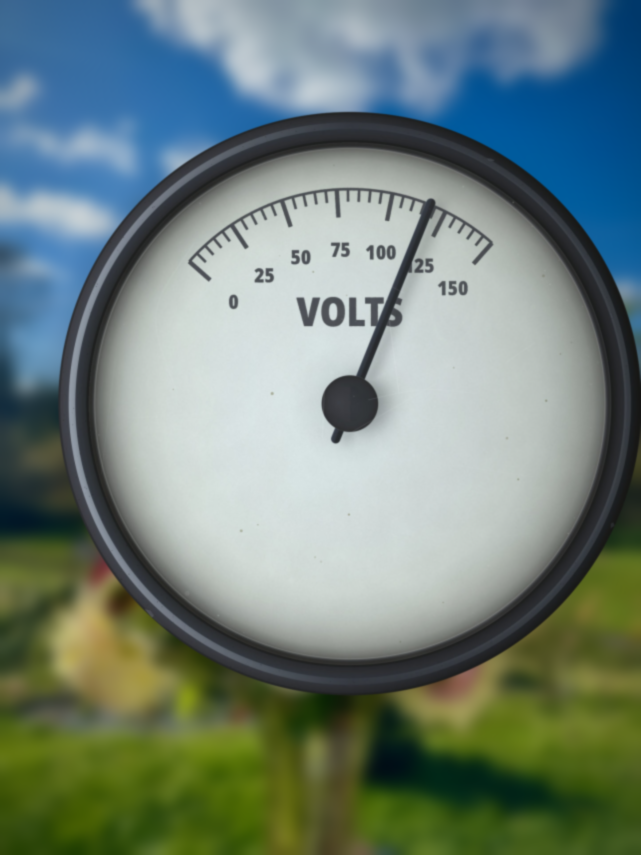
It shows **117.5** V
